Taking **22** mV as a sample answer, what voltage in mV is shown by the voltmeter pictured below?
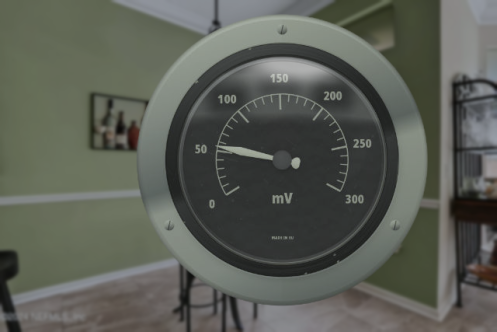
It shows **55** mV
